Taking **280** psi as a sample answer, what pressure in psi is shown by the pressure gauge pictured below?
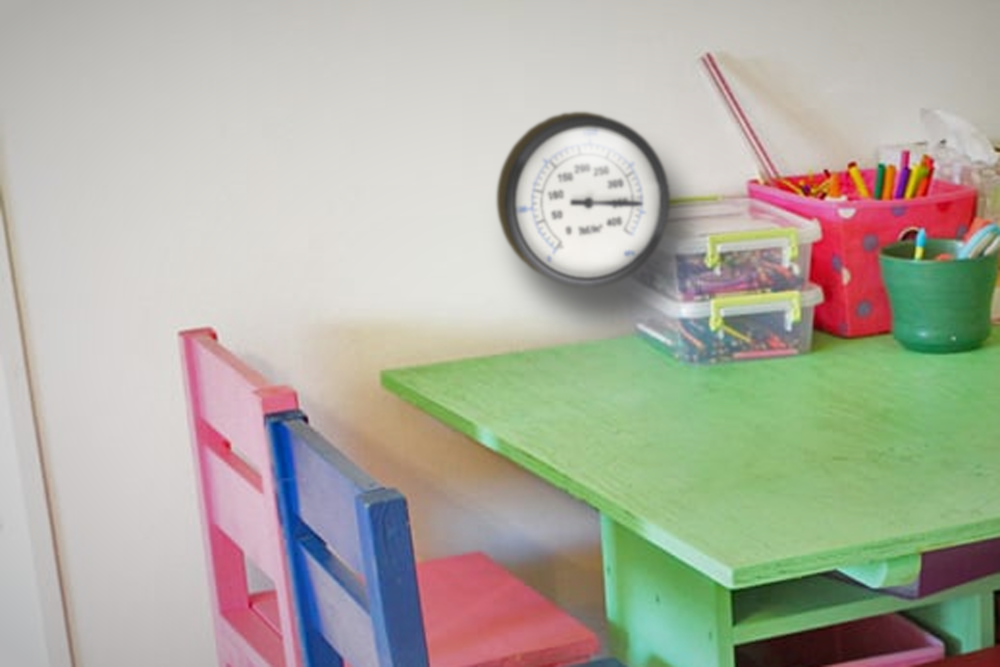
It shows **350** psi
